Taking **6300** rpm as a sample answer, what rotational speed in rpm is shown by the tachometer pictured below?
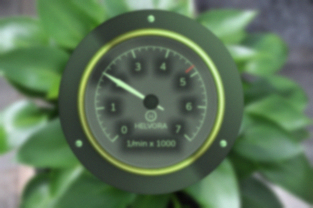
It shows **2000** rpm
